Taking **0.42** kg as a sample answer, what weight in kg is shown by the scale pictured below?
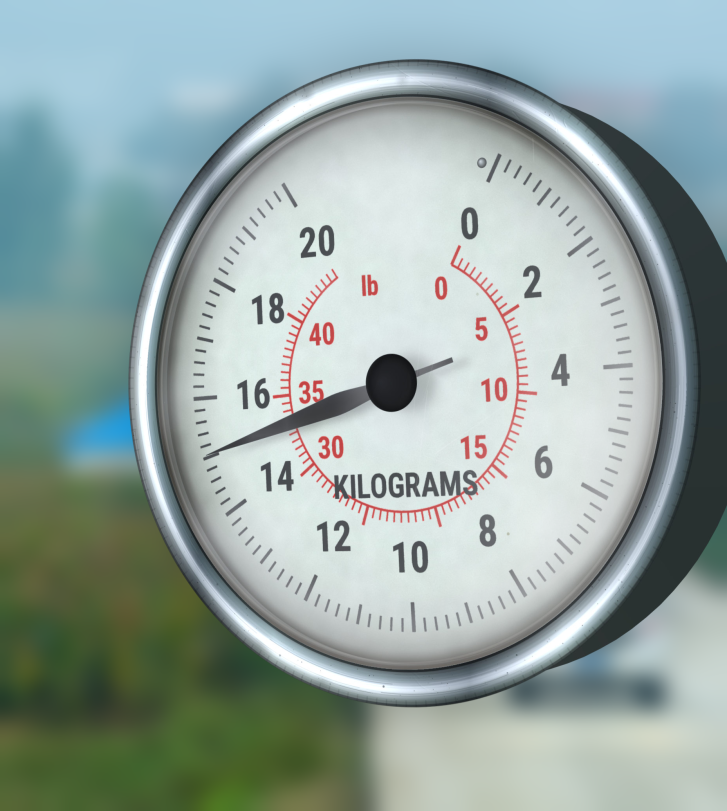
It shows **15** kg
